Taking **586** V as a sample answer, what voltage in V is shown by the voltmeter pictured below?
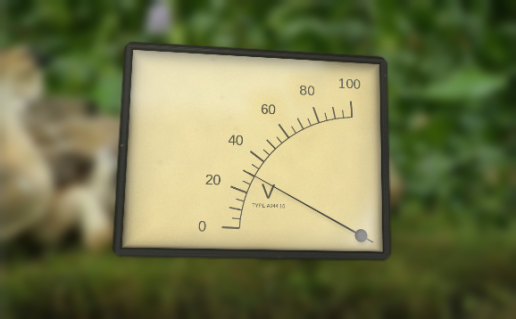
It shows **30** V
